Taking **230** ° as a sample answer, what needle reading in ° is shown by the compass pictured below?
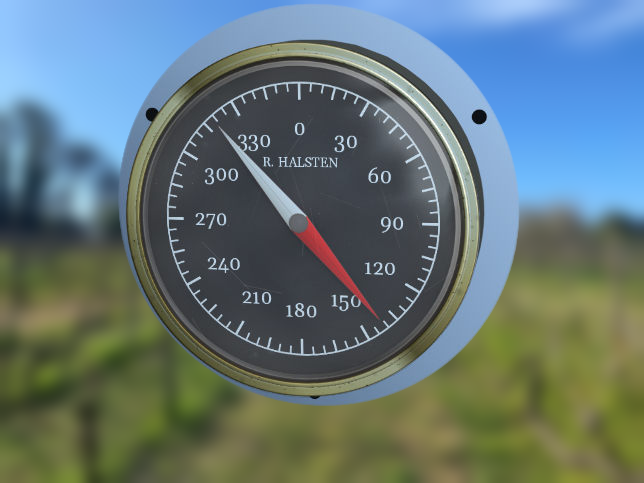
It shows **140** °
